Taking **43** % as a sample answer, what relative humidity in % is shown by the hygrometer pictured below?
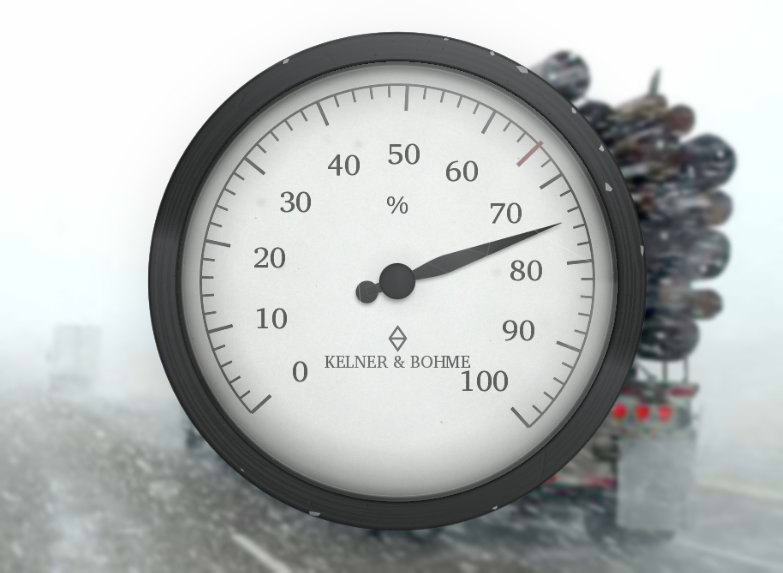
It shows **75** %
